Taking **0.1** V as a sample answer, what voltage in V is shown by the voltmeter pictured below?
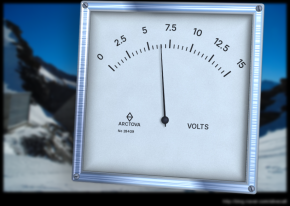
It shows **6.5** V
